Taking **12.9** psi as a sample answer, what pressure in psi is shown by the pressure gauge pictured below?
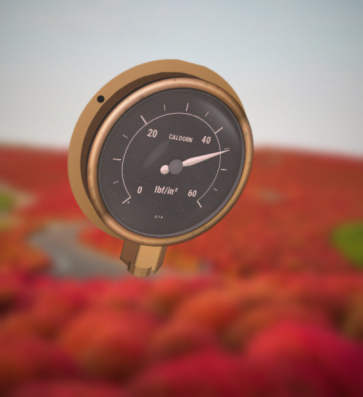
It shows **45** psi
